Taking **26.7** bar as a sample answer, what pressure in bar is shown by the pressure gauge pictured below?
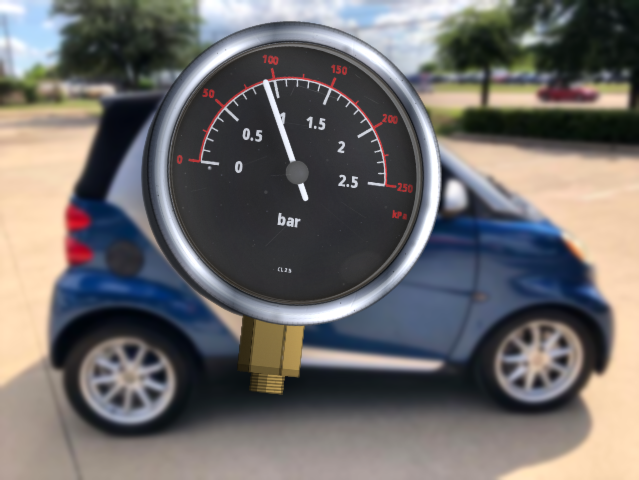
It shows **0.9** bar
